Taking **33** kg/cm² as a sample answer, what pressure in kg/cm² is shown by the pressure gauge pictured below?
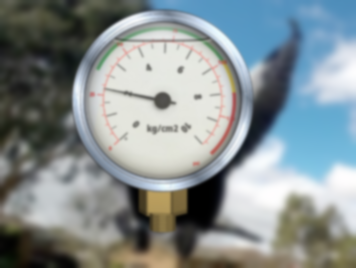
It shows **2** kg/cm²
